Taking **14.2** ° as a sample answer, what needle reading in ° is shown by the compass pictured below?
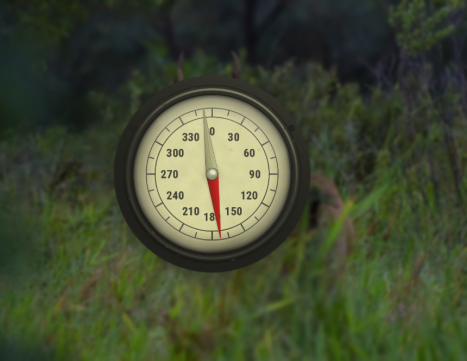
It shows **172.5** °
